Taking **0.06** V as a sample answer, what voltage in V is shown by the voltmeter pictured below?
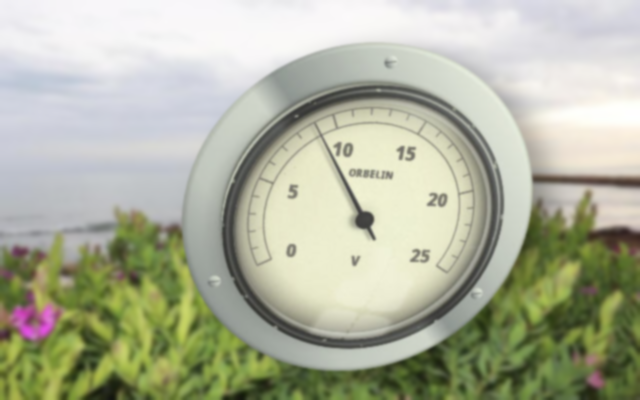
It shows **9** V
